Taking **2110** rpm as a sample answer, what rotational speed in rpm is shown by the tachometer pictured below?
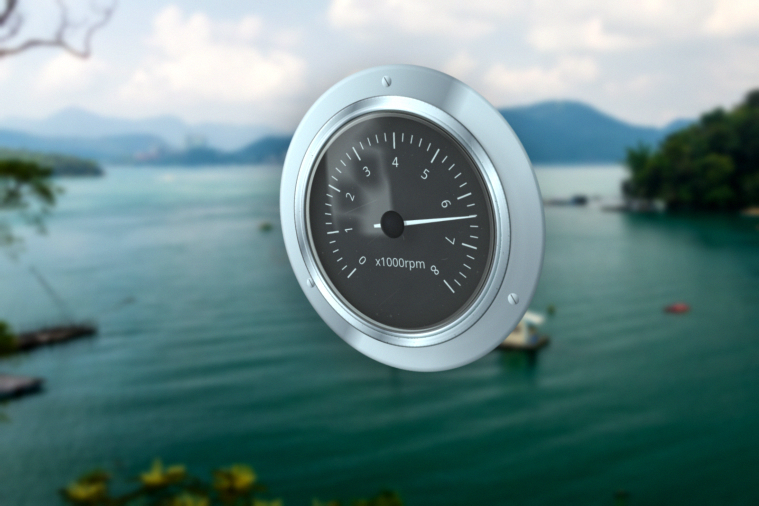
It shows **6400** rpm
